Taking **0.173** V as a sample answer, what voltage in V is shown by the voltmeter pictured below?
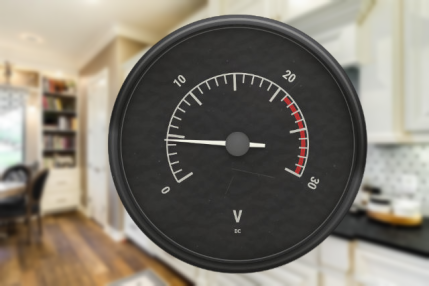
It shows **4.5** V
